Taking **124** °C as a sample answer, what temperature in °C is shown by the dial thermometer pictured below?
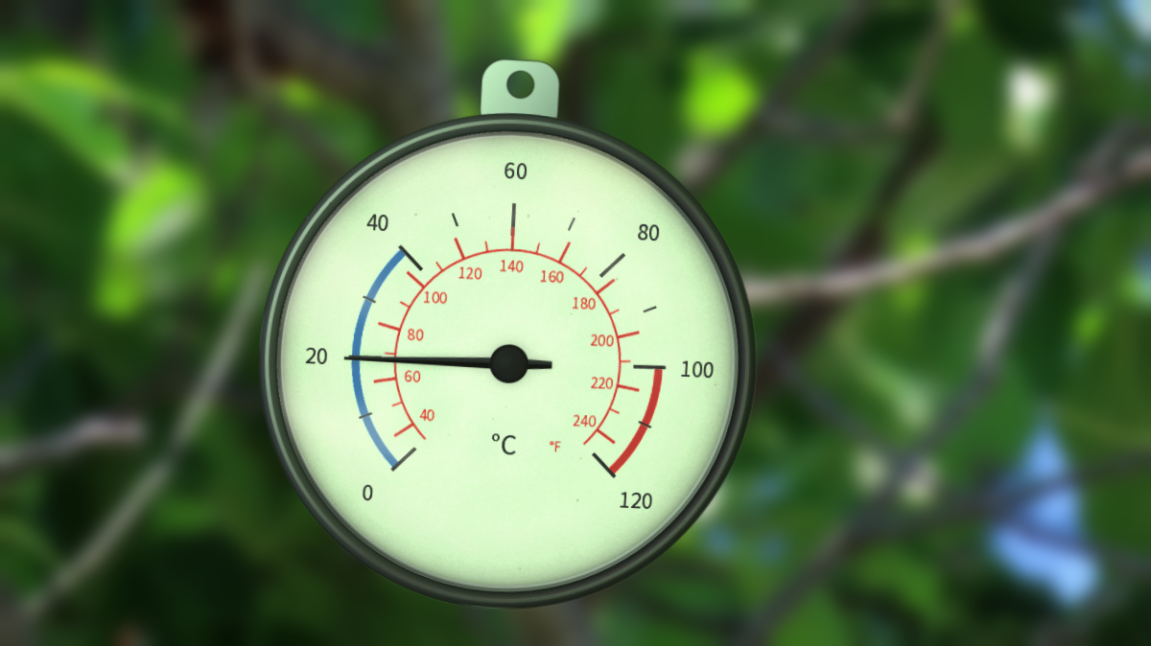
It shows **20** °C
